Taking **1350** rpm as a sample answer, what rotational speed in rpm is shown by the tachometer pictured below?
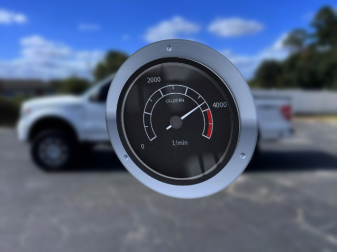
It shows **3750** rpm
